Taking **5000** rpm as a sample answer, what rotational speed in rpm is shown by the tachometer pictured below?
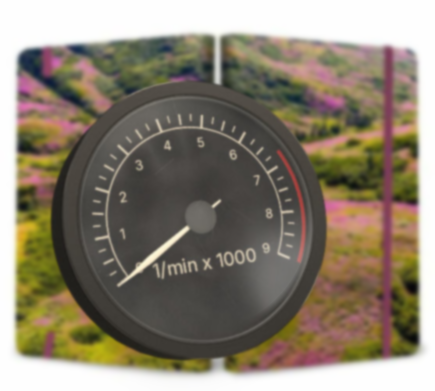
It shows **0** rpm
